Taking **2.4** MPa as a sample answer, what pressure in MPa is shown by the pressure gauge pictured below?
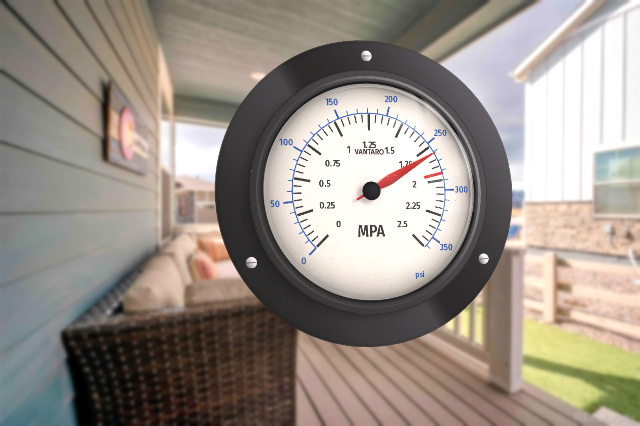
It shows **1.8** MPa
